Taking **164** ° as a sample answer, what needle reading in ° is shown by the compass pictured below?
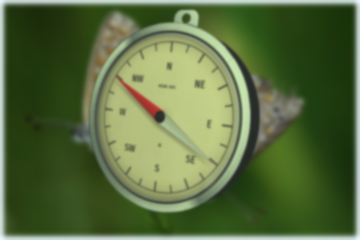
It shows **300** °
